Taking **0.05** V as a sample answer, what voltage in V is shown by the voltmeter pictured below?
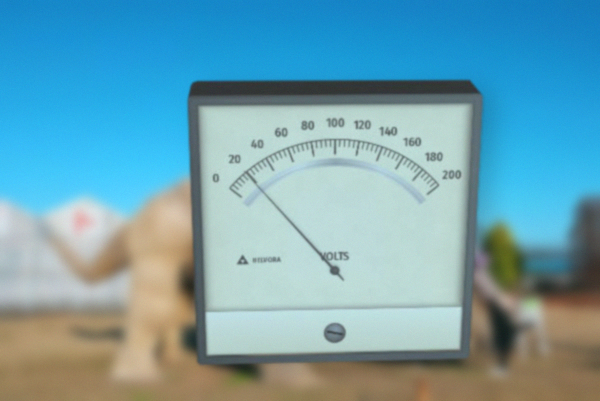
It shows **20** V
